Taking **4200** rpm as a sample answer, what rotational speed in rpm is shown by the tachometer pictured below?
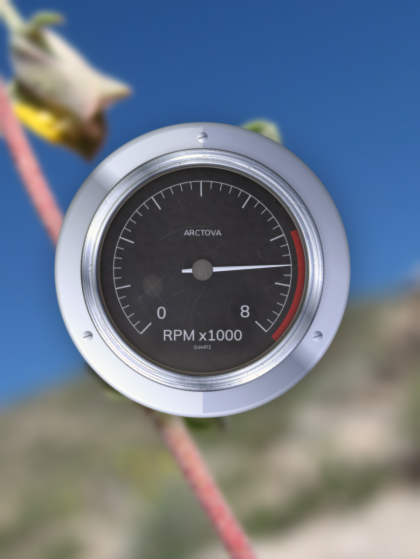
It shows **6600** rpm
